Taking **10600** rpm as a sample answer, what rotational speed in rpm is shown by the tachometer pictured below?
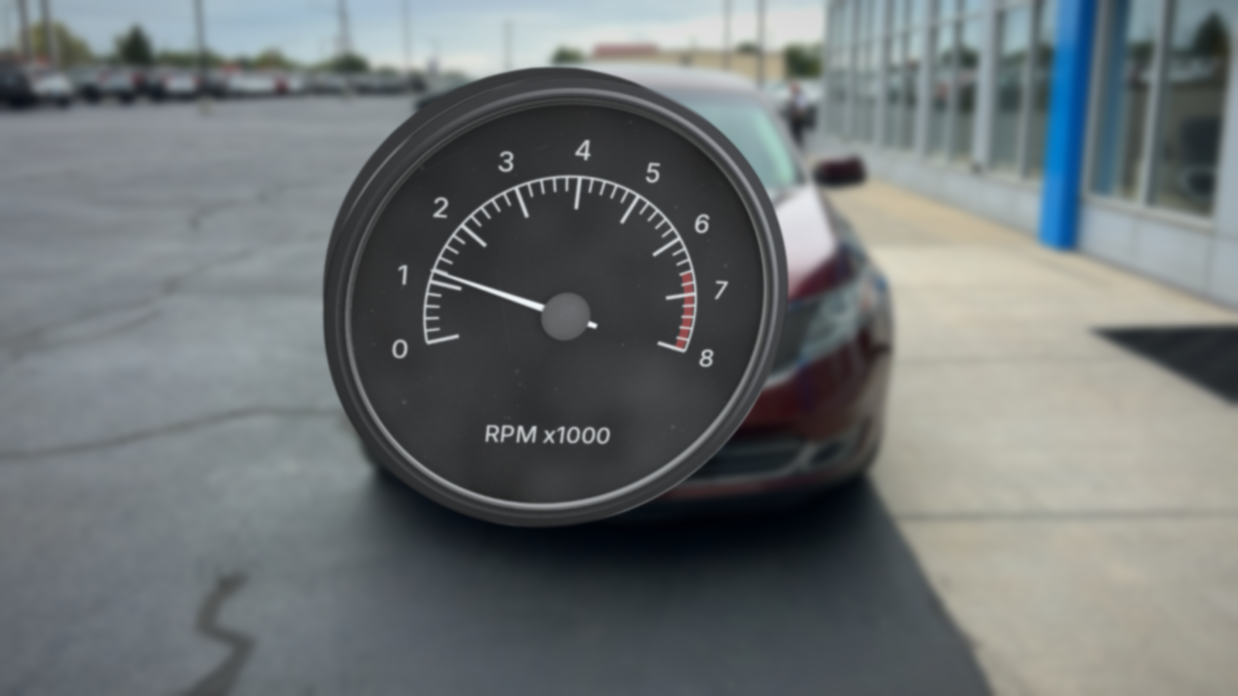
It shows **1200** rpm
